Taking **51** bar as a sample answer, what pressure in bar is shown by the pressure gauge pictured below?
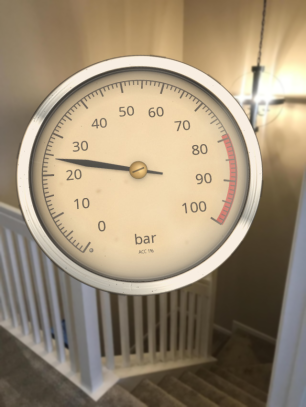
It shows **24** bar
